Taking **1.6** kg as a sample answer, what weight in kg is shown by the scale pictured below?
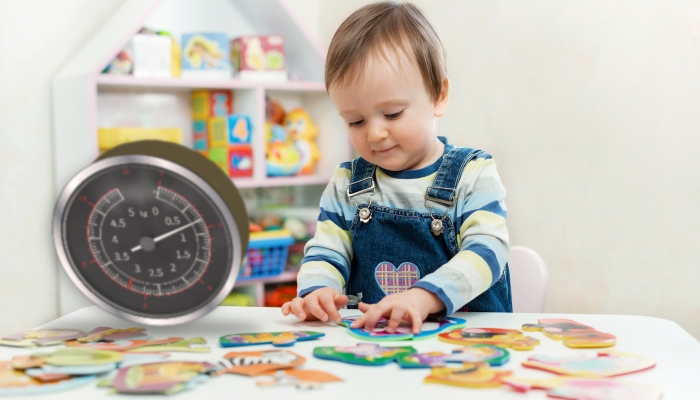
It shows **0.75** kg
